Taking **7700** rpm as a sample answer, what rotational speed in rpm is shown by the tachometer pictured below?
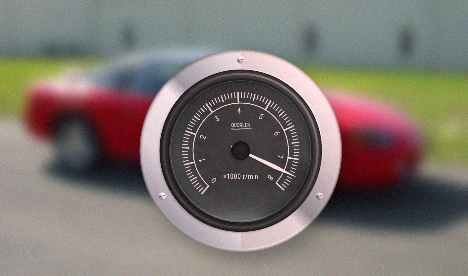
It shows **7500** rpm
